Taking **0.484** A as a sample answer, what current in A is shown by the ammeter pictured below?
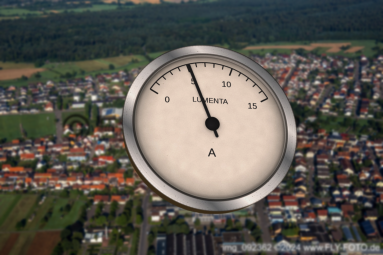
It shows **5** A
